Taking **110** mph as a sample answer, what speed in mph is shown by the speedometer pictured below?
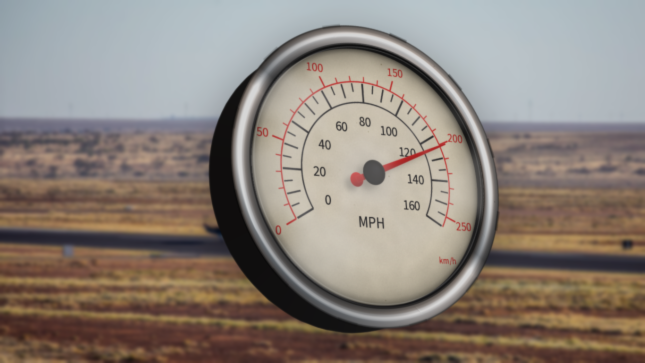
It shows **125** mph
